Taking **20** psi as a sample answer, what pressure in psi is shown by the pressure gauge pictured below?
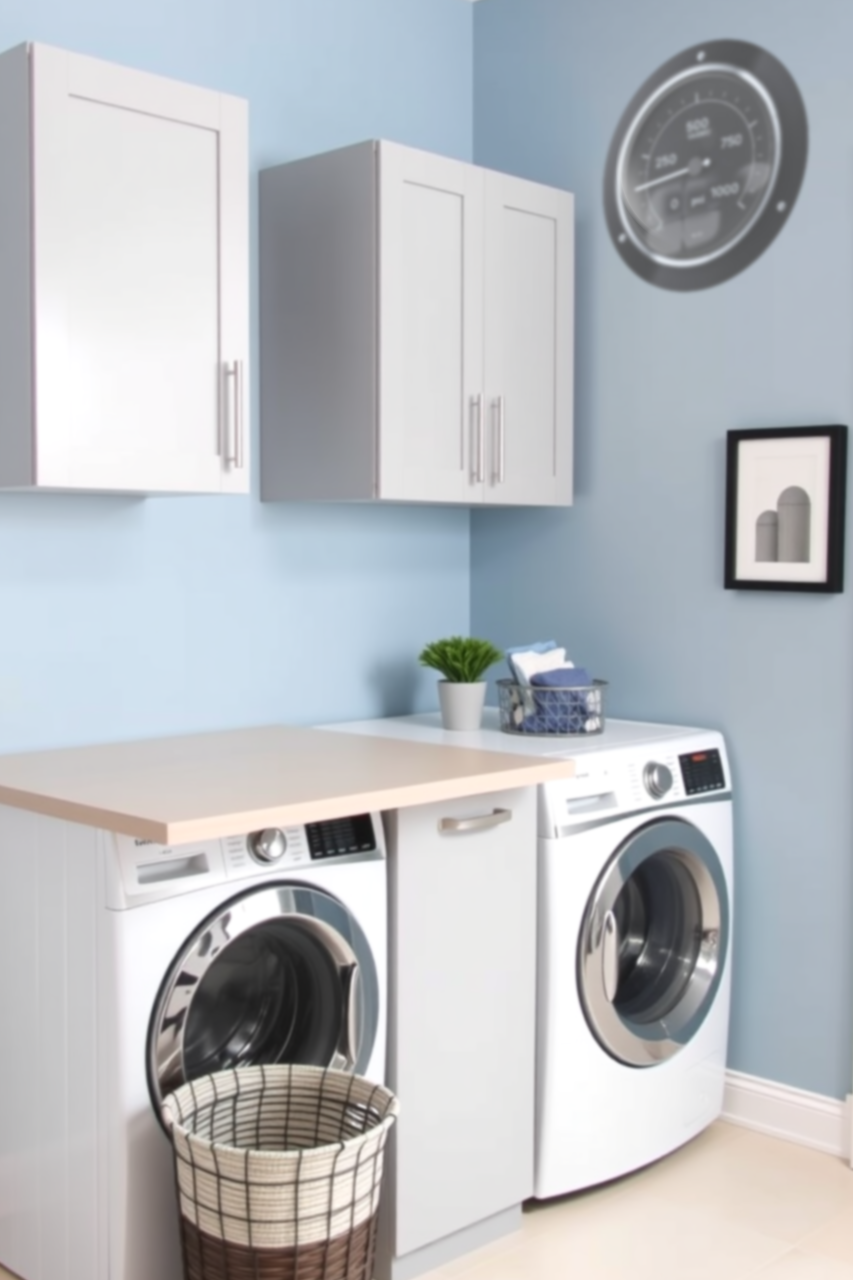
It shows **150** psi
